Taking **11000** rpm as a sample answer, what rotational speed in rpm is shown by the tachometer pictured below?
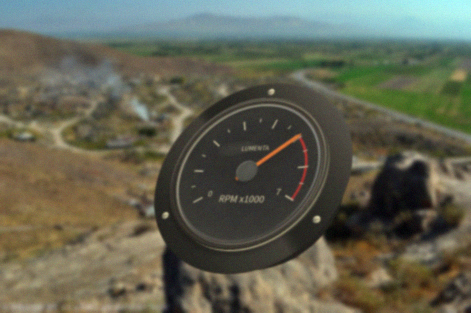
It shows **5000** rpm
